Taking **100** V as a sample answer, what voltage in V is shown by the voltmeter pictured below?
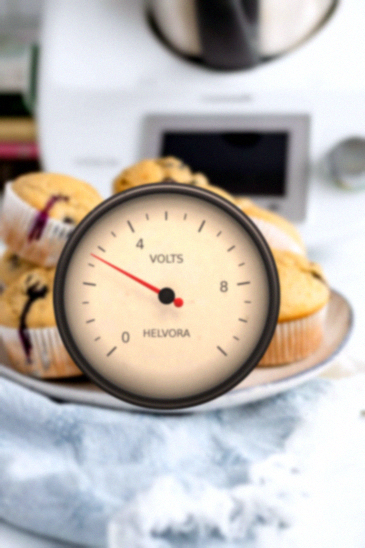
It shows **2.75** V
